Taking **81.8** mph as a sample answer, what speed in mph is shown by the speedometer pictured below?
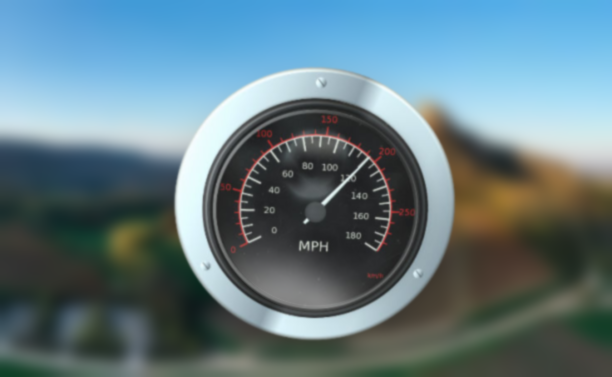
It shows **120** mph
